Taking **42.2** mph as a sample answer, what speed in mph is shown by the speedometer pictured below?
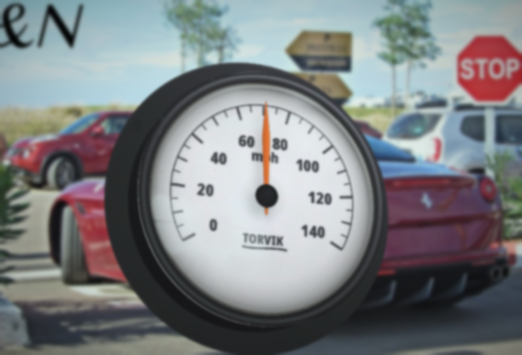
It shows **70** mph
